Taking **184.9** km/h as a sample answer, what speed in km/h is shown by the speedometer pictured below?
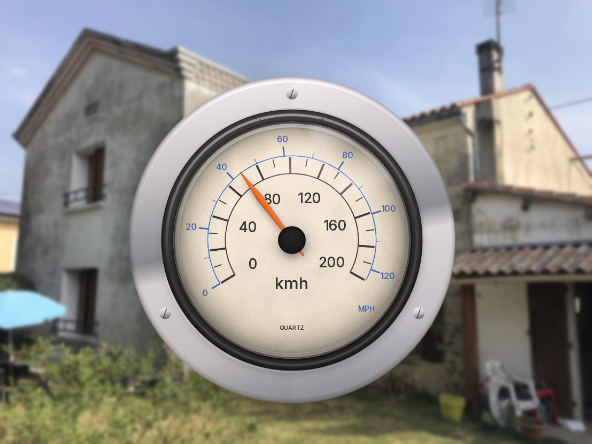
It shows **70** km/h
